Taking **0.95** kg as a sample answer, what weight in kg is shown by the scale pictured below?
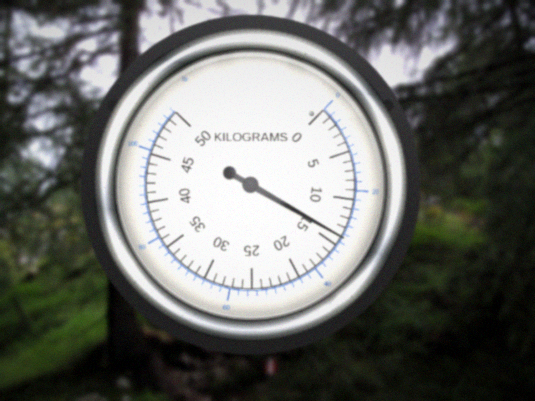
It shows **14** kg
